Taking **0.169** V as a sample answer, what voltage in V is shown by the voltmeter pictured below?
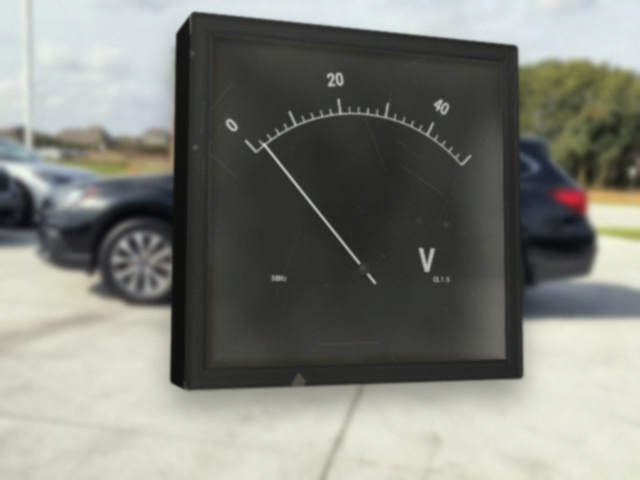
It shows **2** V
